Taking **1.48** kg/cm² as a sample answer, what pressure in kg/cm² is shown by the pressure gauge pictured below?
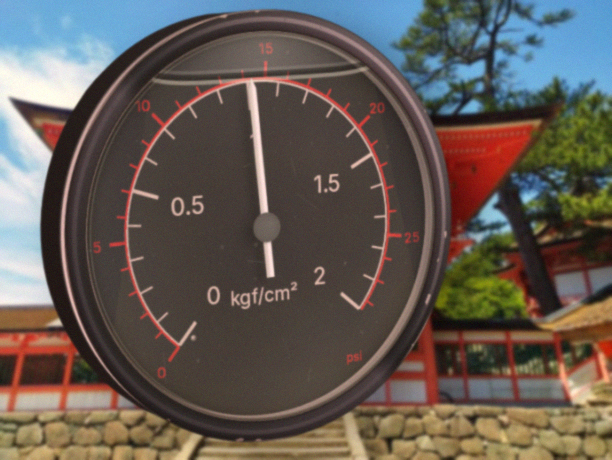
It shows **1** kg/cm²
